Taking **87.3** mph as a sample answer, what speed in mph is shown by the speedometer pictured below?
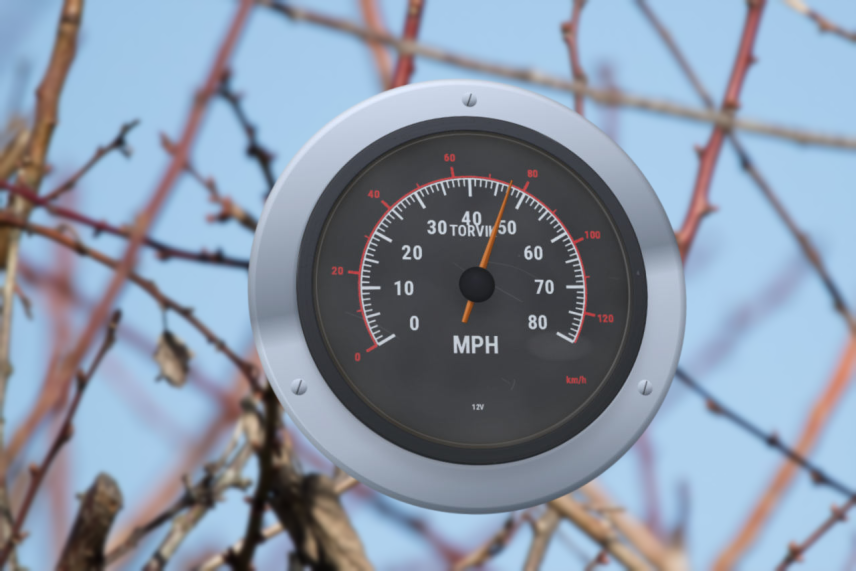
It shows **47** mph
